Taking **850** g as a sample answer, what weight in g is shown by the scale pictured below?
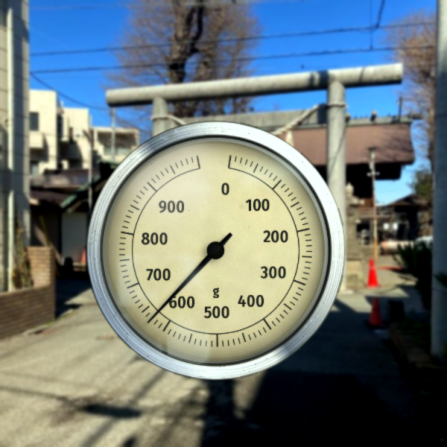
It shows **630** g
